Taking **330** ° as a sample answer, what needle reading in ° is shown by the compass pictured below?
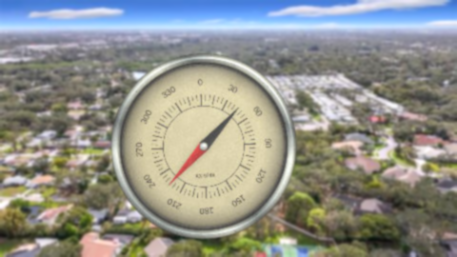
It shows **225** °
